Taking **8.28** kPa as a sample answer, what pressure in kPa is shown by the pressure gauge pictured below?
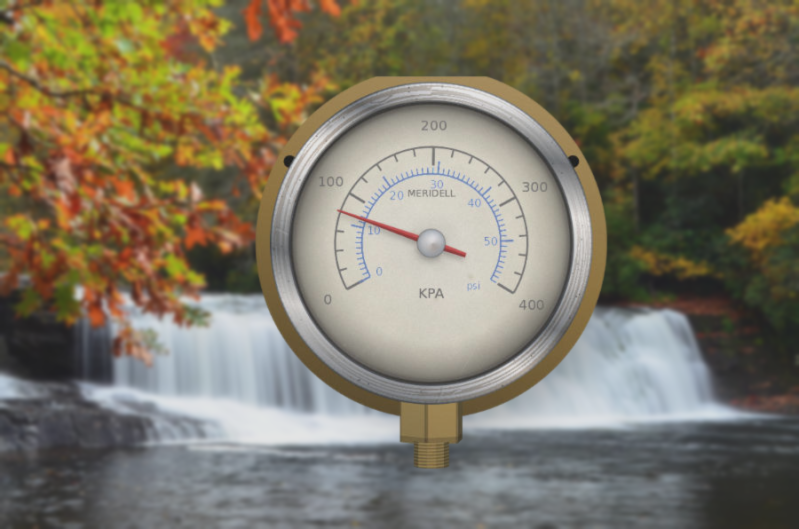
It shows **80** kPa
